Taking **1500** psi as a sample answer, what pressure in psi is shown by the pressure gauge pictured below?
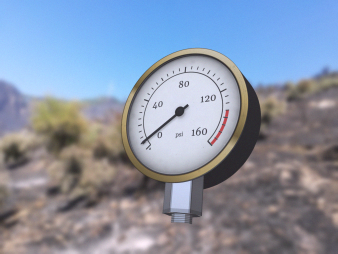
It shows **5** psi
